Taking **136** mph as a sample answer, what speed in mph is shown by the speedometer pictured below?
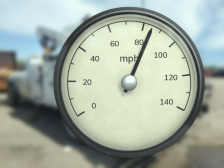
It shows **85** mph
